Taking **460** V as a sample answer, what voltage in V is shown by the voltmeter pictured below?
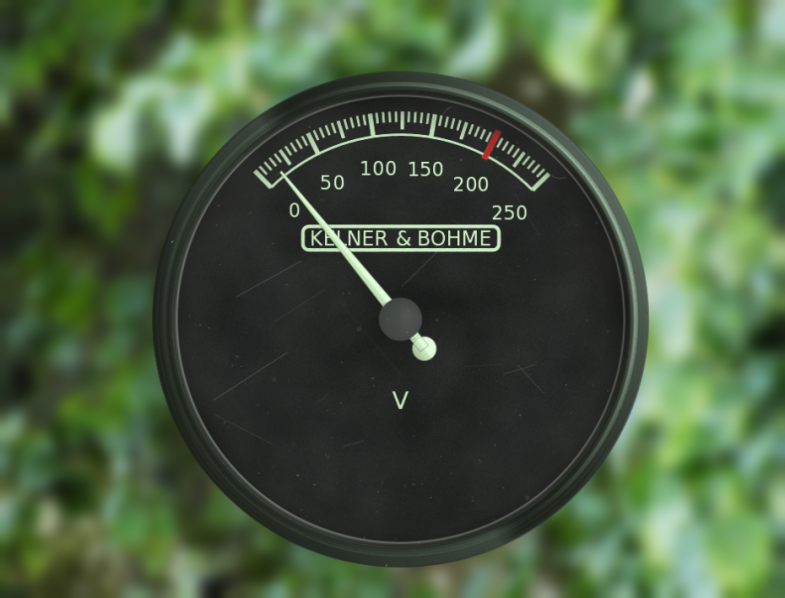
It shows **15** V
